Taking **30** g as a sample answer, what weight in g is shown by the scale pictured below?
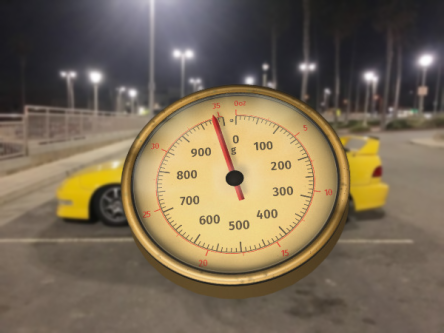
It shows **980** g
